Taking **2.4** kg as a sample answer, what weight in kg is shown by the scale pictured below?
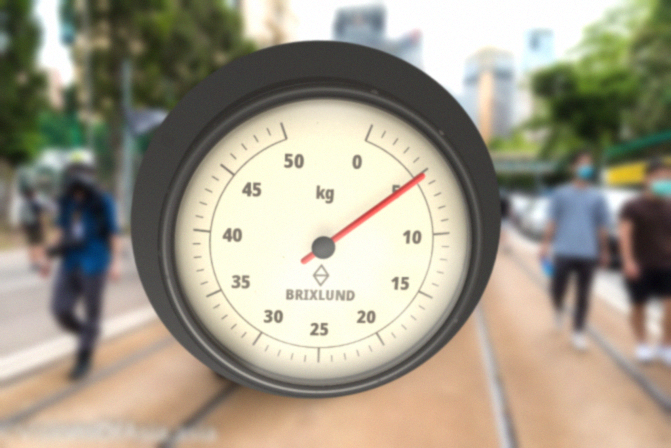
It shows **5** kg
